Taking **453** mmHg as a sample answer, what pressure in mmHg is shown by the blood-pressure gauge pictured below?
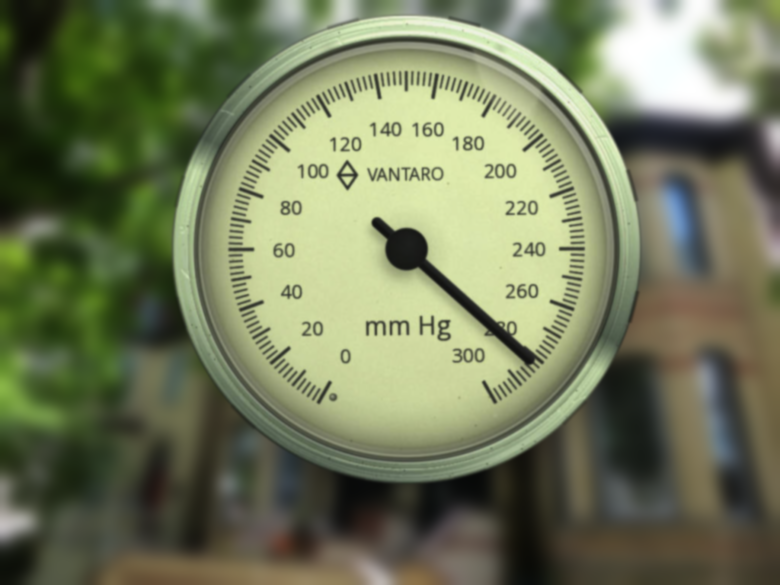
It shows **282** mmHg
